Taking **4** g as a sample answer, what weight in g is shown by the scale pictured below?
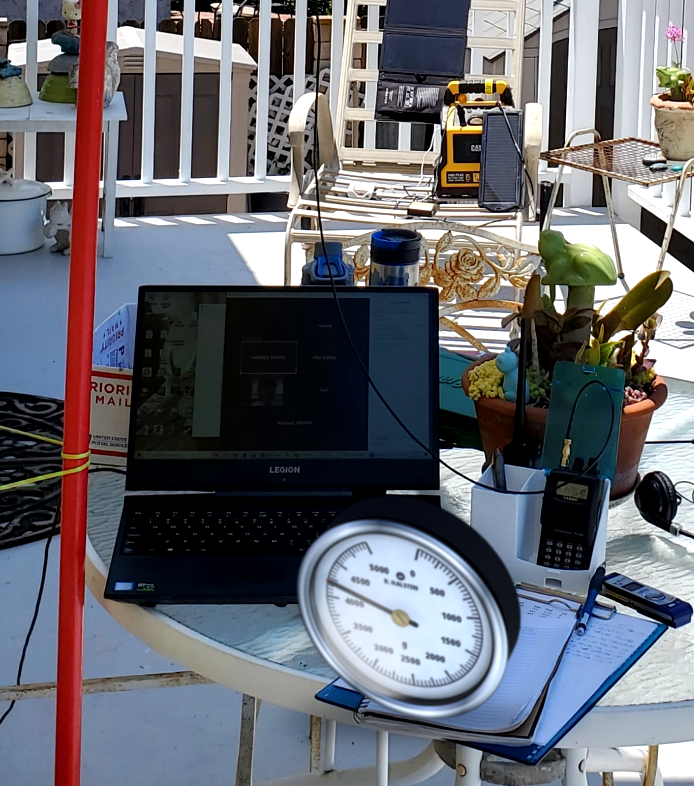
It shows **4250** g
